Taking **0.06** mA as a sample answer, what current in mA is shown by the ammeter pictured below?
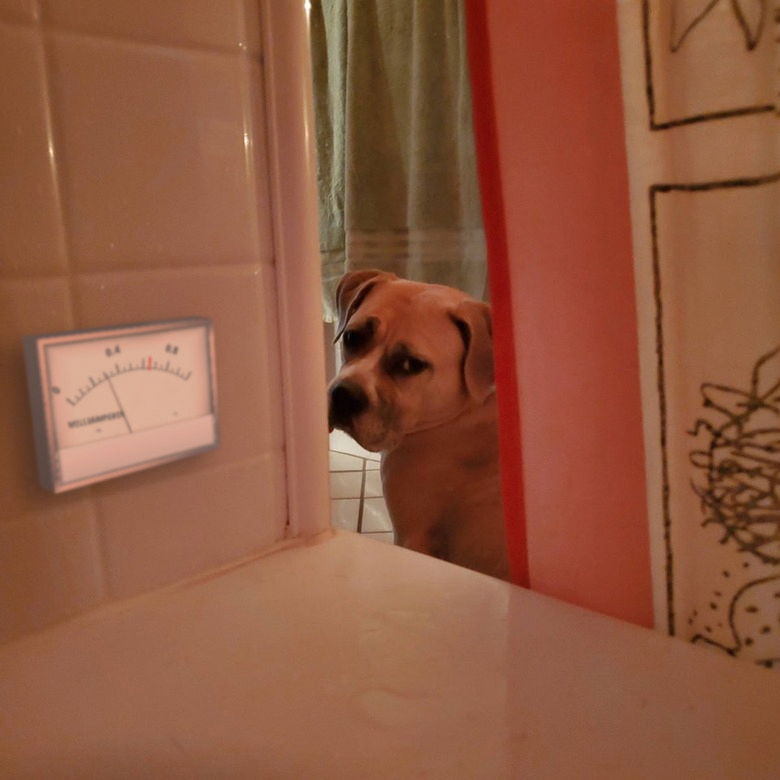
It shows **0.3** mA
